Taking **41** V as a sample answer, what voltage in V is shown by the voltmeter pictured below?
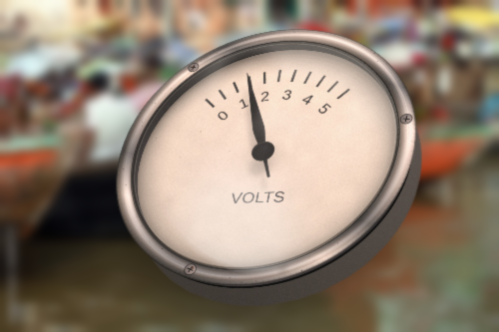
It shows **1.5** V
